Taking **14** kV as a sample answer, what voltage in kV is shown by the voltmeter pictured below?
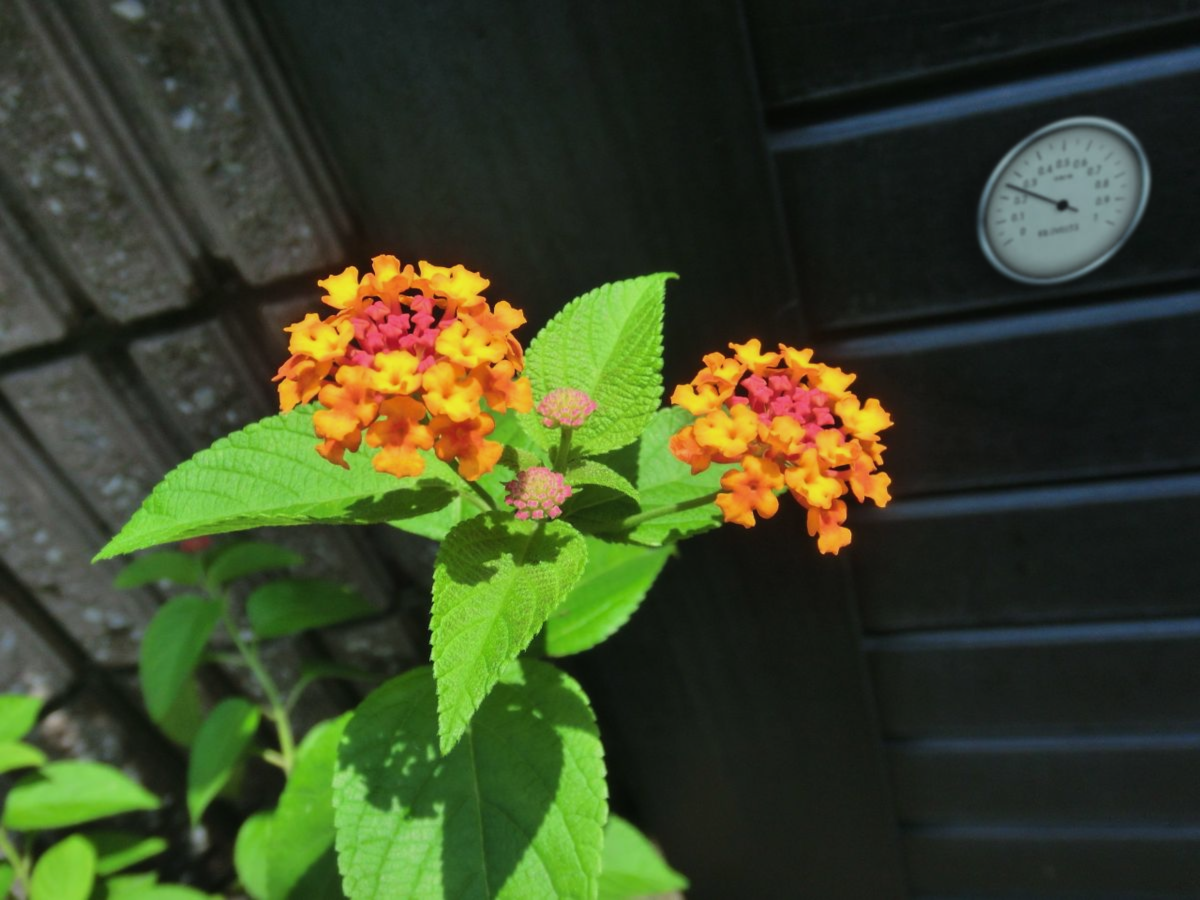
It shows **0.25** kV
